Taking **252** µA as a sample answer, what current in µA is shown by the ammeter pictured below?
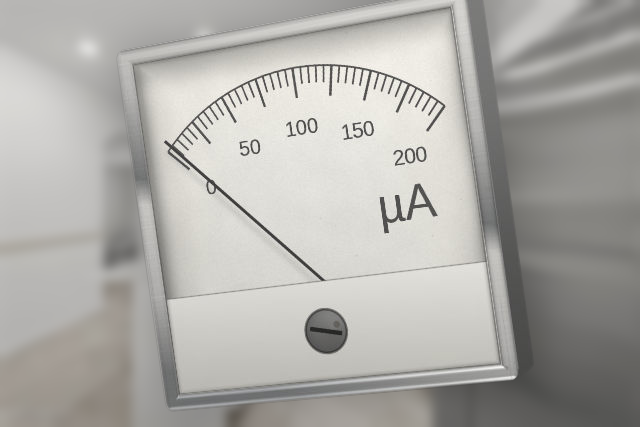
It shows **5** µA
